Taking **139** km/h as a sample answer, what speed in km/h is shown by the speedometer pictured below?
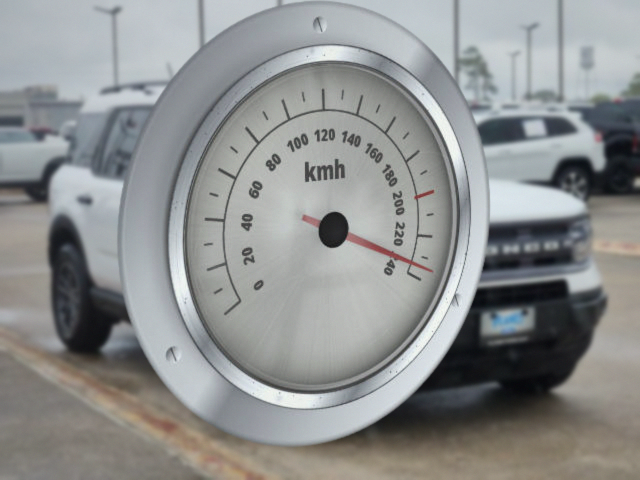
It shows **235** km/h
